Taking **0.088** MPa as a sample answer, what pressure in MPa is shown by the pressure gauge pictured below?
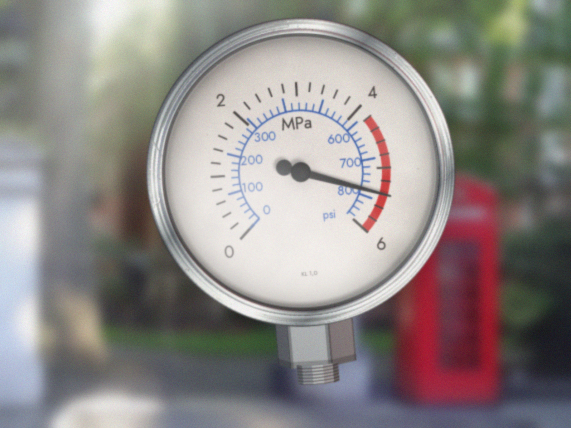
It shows **5.4** MPa
